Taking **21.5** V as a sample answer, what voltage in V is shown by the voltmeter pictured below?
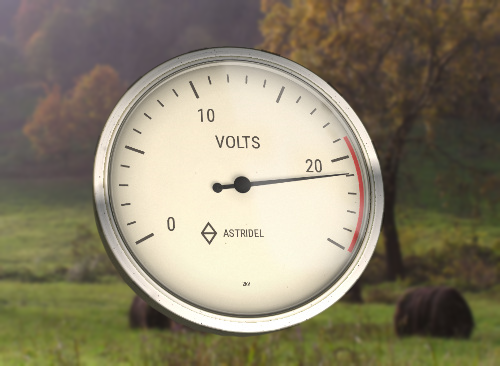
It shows **21** V
